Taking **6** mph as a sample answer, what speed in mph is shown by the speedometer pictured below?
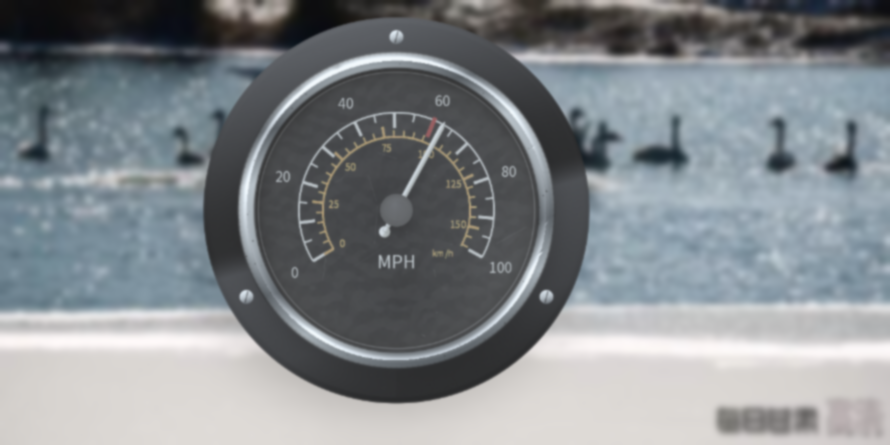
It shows **62.5** mph
